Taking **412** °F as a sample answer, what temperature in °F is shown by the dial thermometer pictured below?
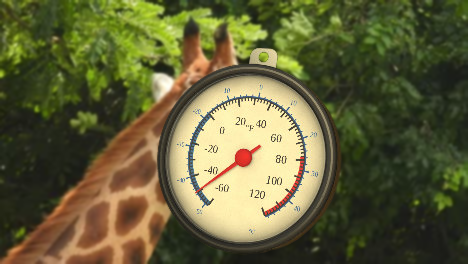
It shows **-50** °F
